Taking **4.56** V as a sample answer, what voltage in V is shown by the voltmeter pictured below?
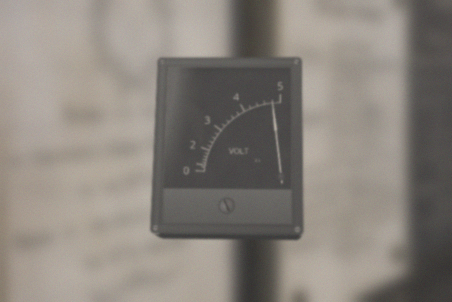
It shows **4.8** V
